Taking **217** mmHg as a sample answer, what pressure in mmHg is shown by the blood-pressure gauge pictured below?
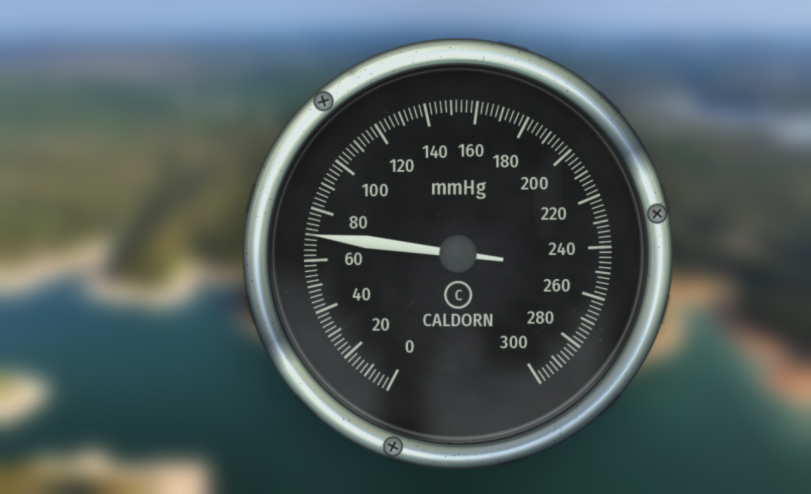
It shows **70** mmHg
